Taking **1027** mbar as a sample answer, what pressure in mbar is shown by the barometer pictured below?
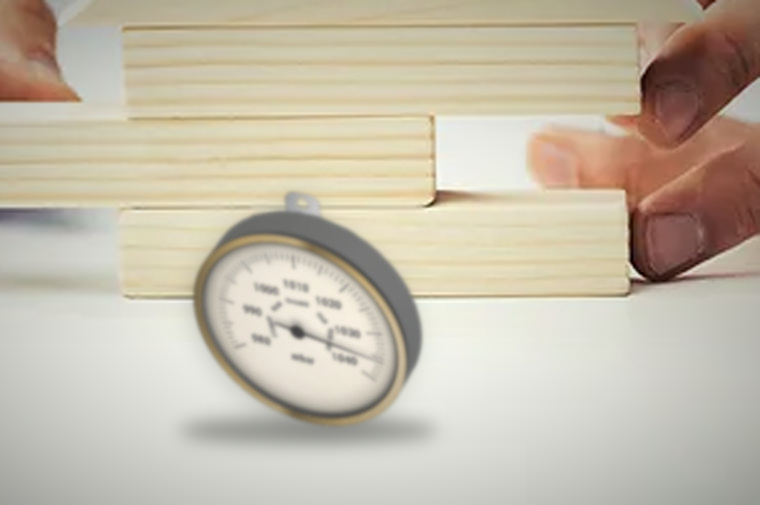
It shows **1035** mbar
